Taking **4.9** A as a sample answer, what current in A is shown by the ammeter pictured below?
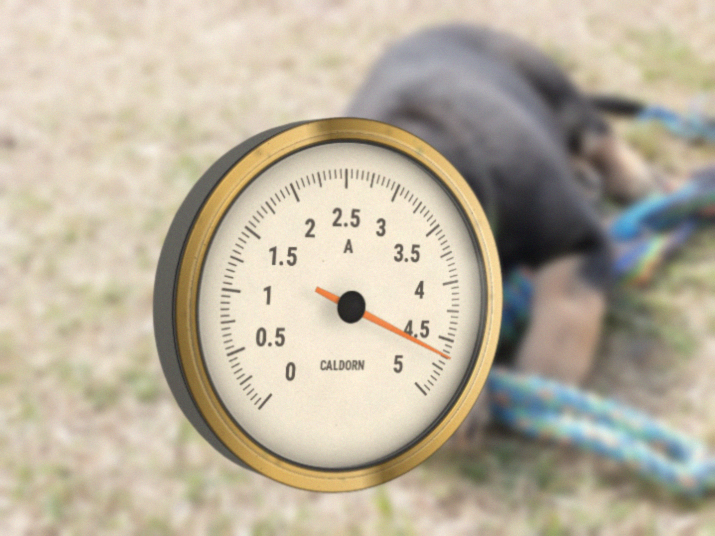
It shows **4.65** A
